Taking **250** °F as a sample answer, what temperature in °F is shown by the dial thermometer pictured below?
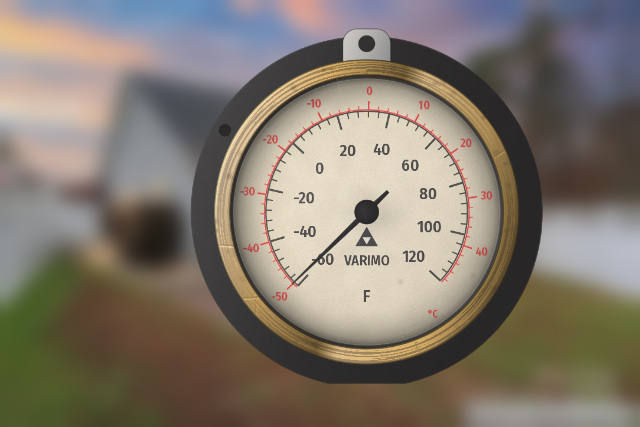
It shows **-58** °F
